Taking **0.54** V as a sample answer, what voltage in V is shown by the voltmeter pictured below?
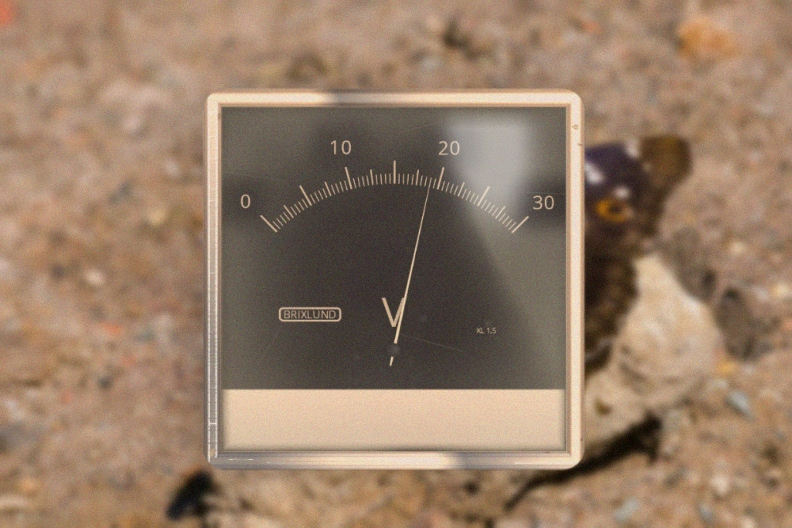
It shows **19** V
